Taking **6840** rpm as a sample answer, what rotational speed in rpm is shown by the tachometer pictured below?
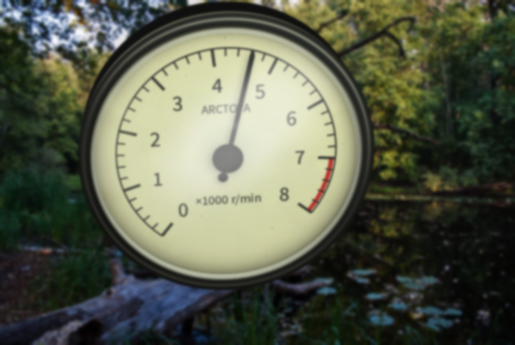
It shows **4600** rpm
